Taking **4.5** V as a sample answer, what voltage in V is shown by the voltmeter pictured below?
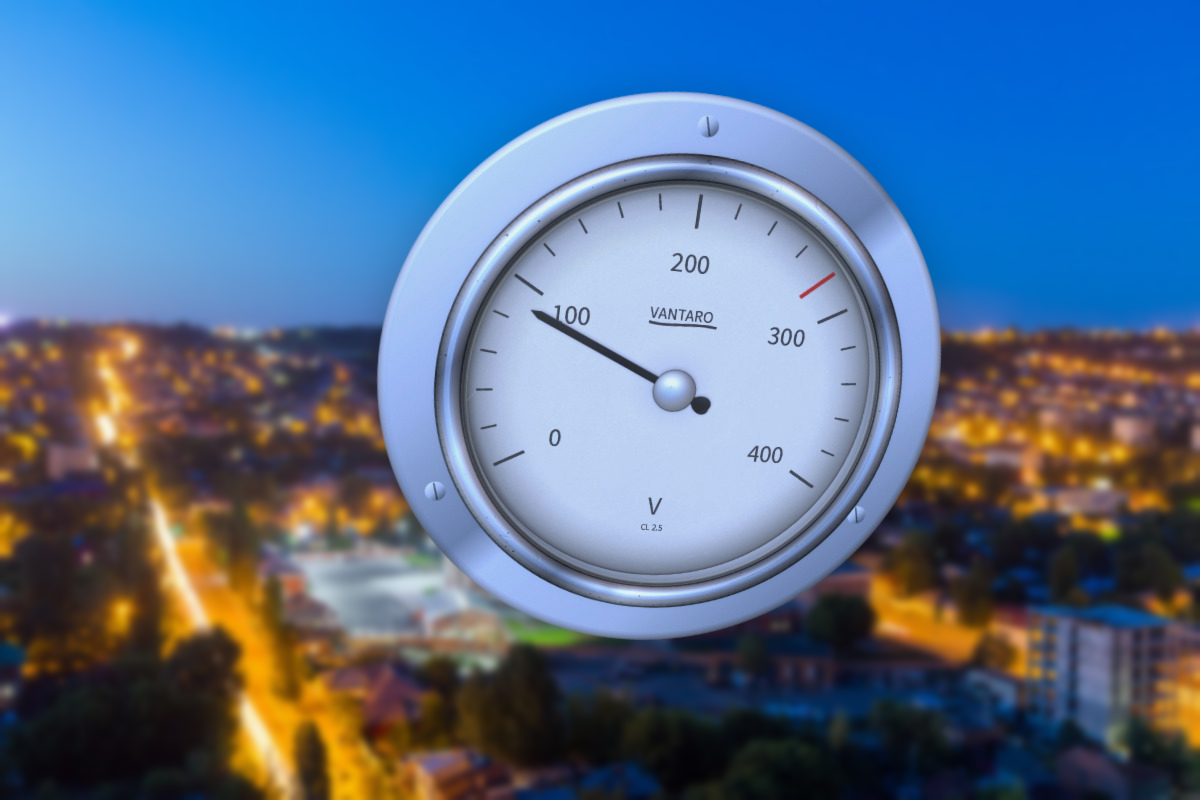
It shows **90** V
